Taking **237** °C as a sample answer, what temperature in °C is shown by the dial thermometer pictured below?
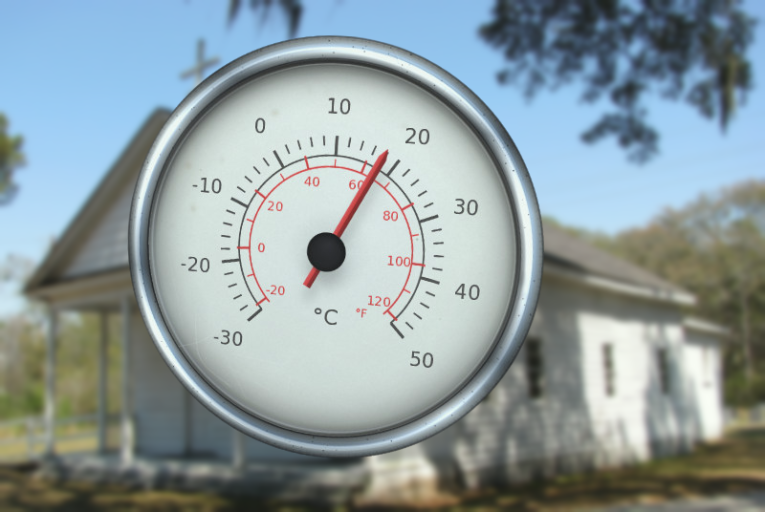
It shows **18** °C
